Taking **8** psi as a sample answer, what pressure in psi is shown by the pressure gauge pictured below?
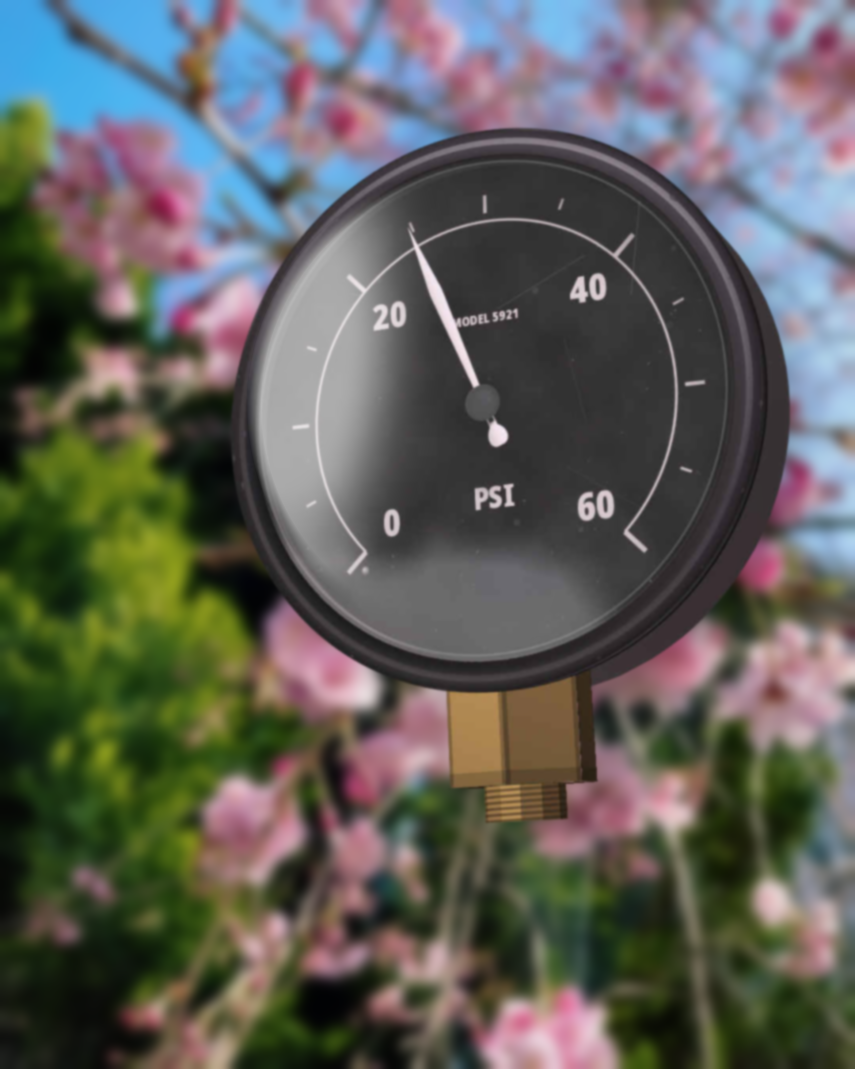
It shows **25** psi
